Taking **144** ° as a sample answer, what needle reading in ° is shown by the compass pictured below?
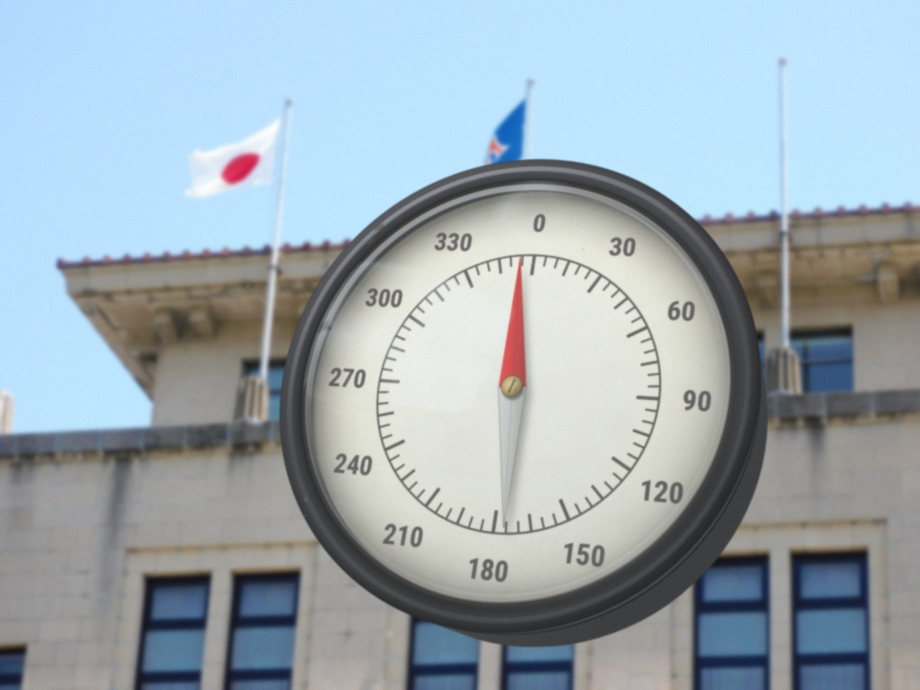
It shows **355** °
